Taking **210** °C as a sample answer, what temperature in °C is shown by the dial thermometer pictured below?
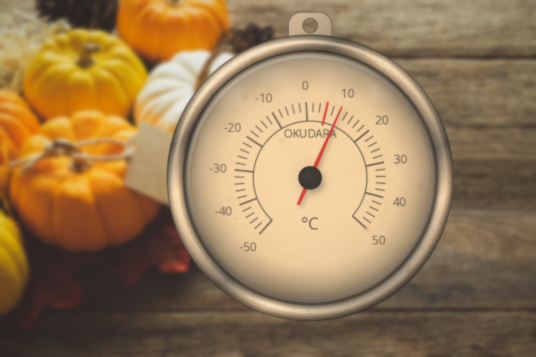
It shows **10** °C
